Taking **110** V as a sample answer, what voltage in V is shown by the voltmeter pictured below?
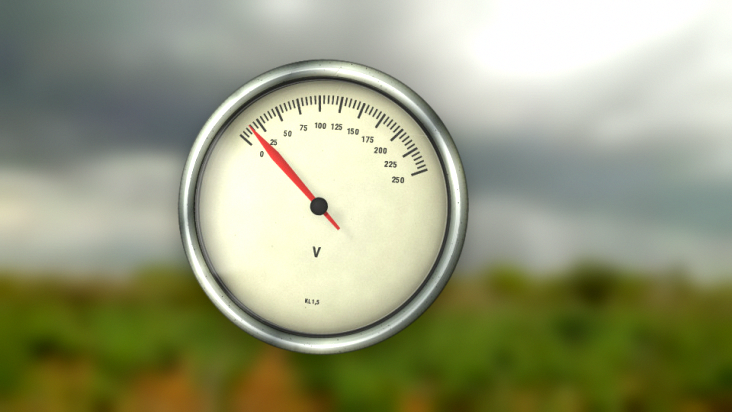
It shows **15** V
